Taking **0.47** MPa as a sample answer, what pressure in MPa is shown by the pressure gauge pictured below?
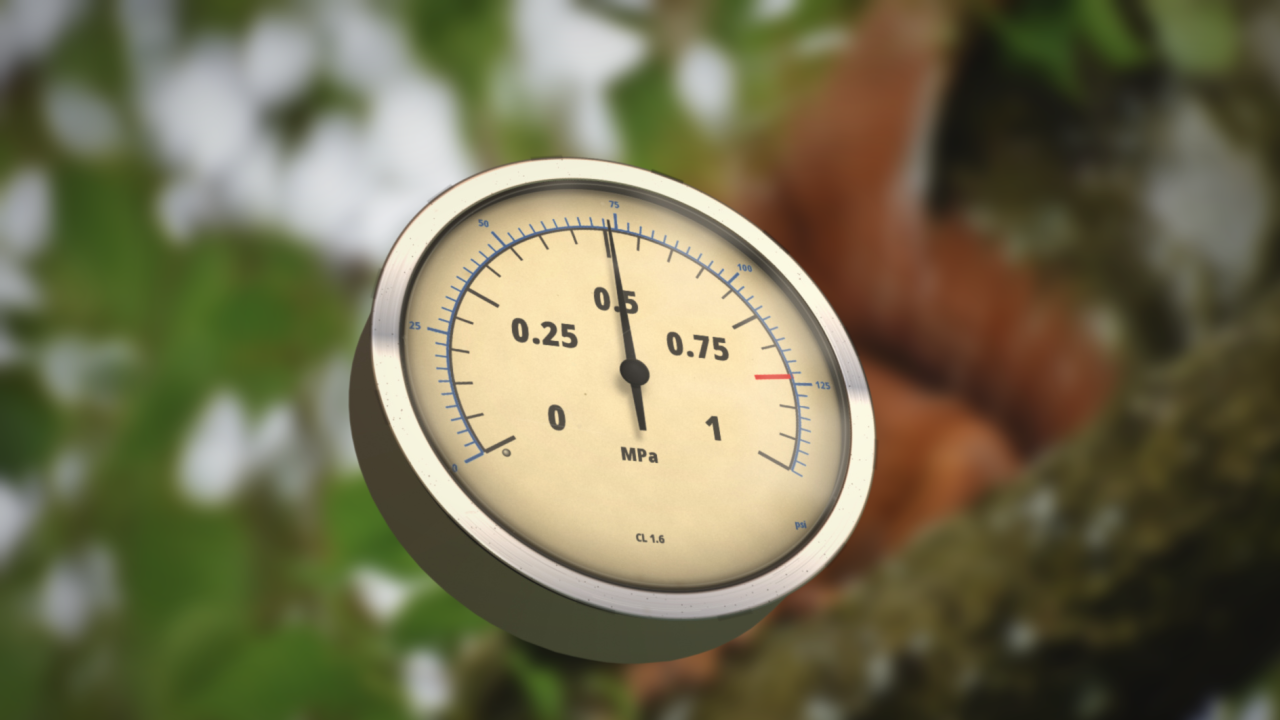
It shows **0.5** MPa
